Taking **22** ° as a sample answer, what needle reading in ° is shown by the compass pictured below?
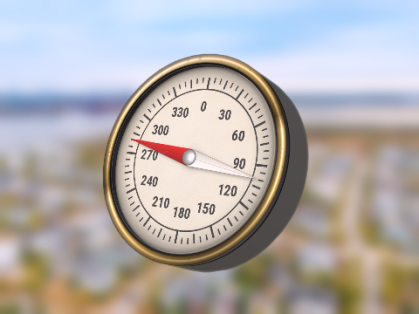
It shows **280** °
